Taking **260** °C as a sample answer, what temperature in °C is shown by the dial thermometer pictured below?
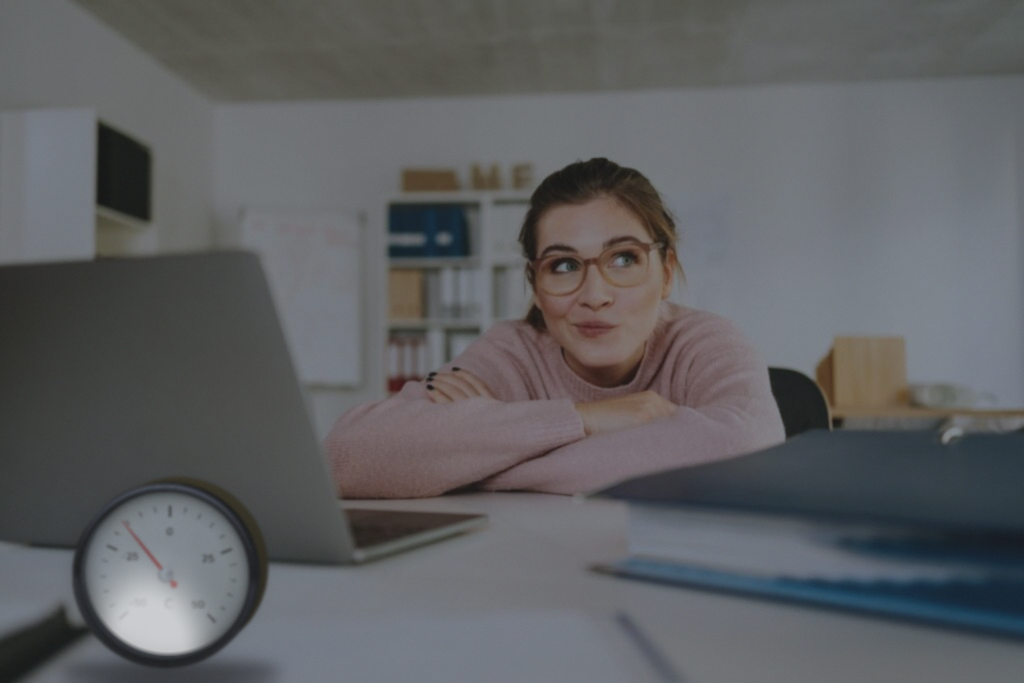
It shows **-15** °C
